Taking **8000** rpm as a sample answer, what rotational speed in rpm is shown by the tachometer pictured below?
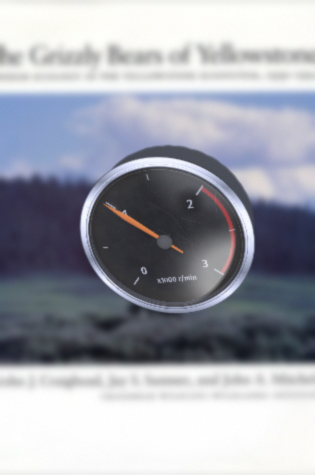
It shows **1000** rpm
